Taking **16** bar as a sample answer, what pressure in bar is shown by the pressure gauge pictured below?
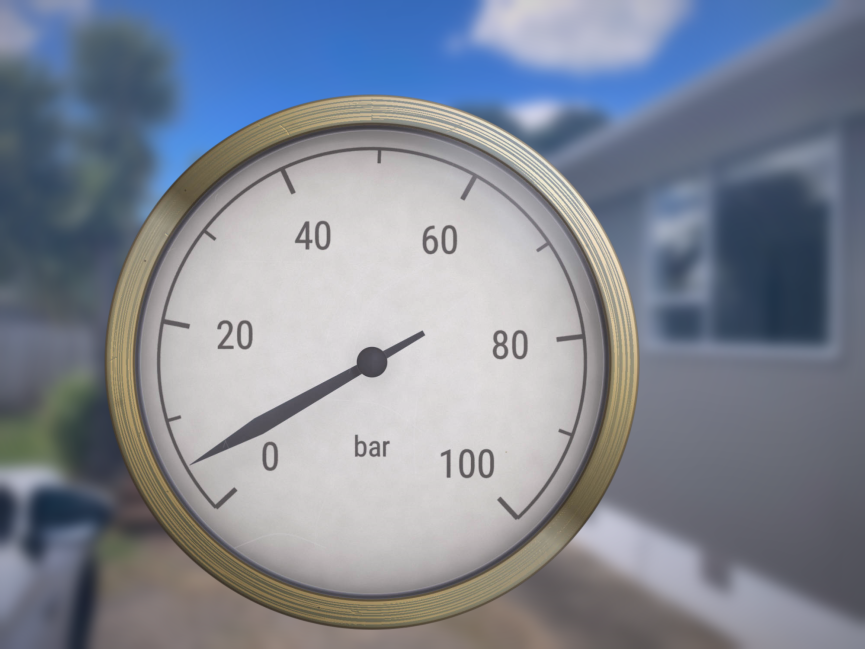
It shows **5** bar
